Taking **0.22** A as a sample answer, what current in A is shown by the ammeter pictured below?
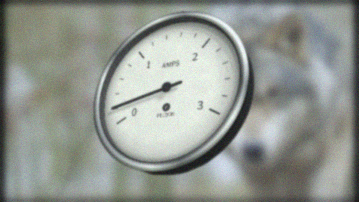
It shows **0.2** A
